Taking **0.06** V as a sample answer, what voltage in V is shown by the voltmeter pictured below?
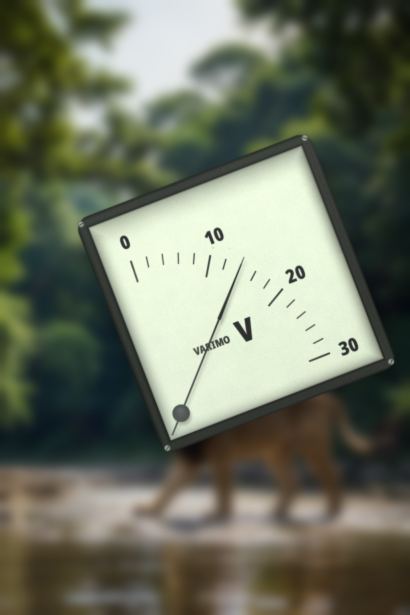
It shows **14** V
